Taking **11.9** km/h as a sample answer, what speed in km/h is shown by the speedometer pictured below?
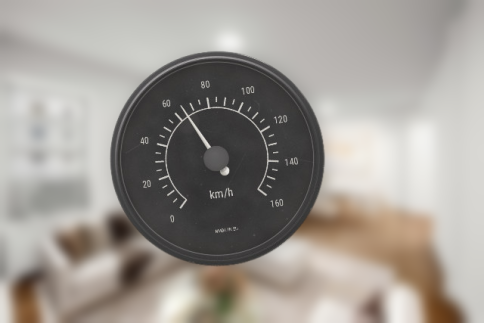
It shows **65** km/h
